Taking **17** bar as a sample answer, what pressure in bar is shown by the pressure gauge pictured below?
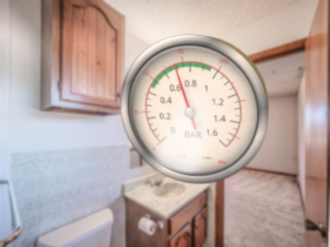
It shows **0.7** bar
